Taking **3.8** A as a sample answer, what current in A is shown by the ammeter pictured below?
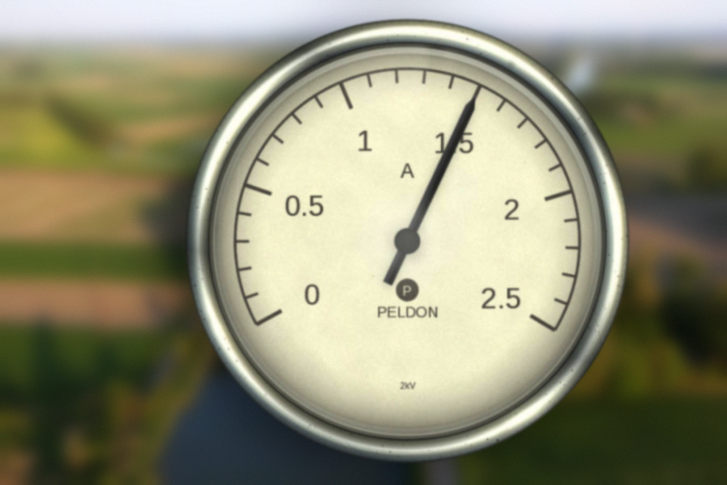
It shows **1.5** A
